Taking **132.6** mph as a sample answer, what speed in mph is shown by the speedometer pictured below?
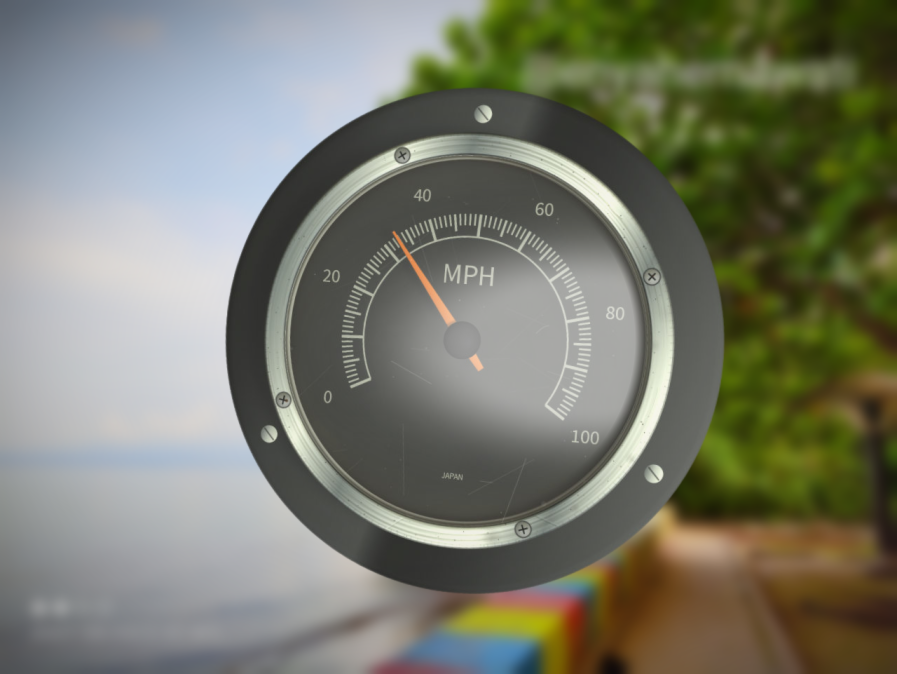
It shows **33** mph
